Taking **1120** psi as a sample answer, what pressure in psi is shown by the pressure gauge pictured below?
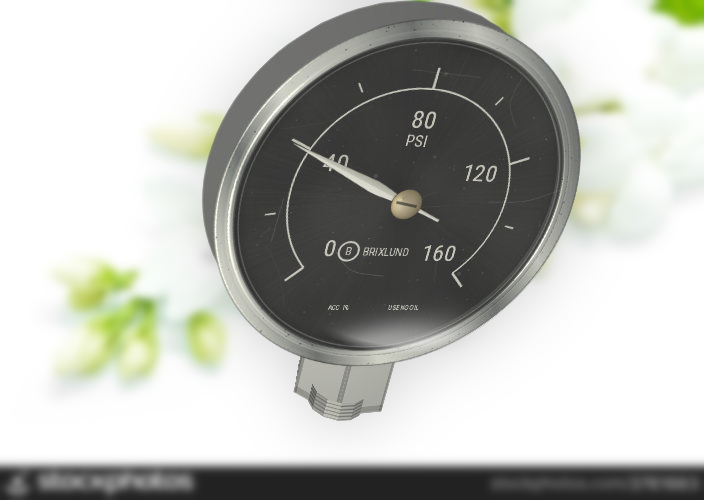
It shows **40** psi
